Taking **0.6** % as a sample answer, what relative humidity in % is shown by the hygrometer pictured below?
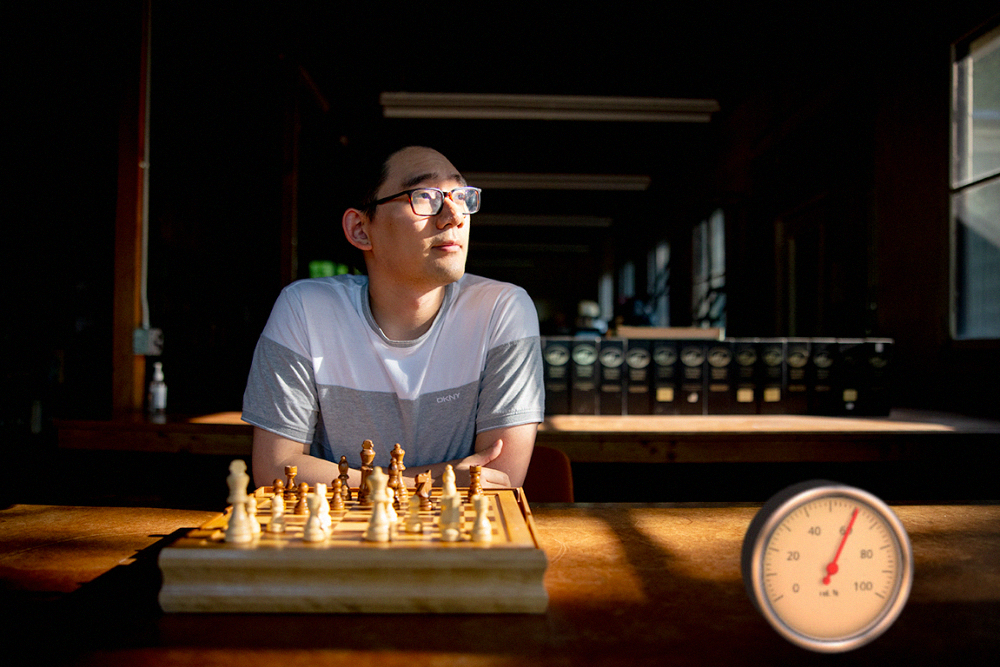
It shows **60** %
